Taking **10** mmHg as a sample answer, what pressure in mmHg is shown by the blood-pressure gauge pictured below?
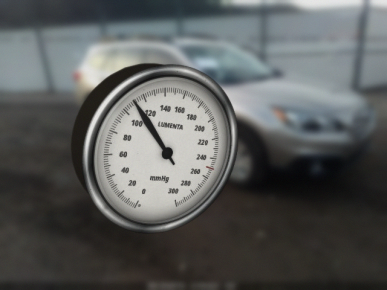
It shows **110** mmHg
